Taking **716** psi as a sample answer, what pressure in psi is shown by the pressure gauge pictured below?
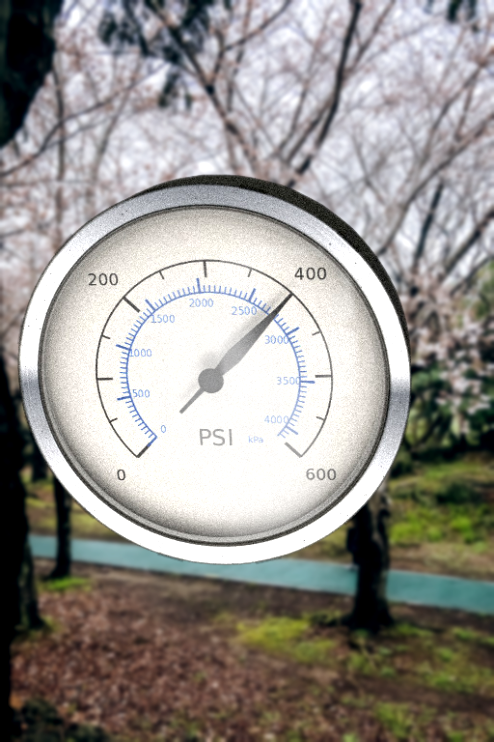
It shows **400** psi
